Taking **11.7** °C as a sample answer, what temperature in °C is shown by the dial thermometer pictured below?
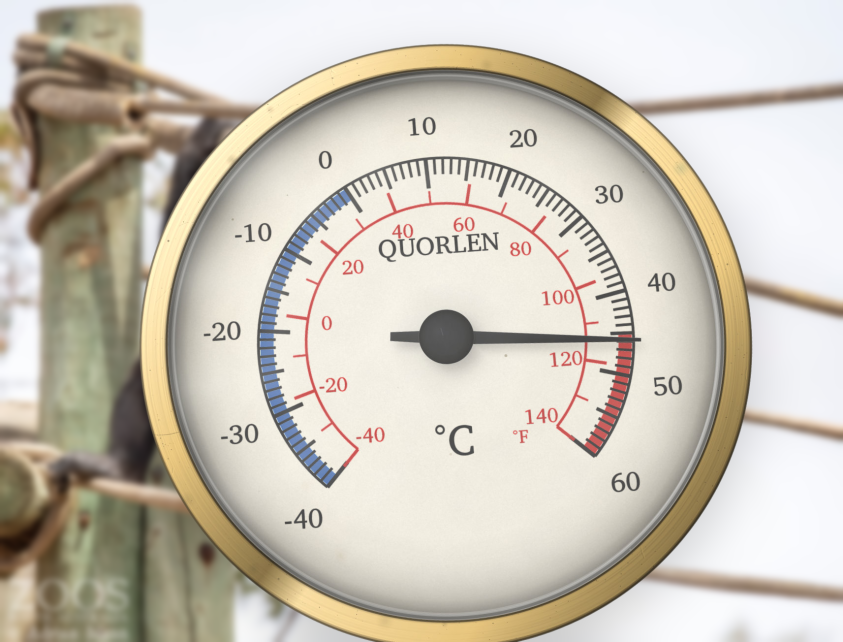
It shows **46** °C
